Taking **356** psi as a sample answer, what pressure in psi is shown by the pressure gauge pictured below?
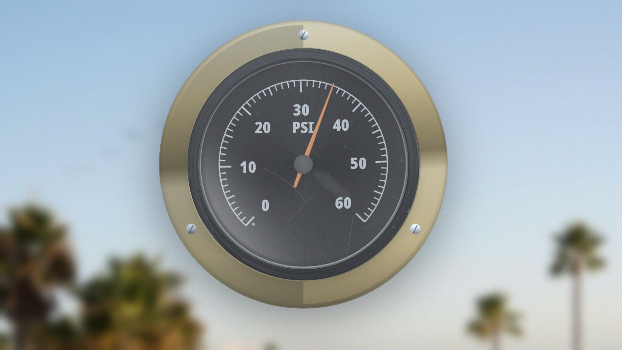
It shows **35** psi
